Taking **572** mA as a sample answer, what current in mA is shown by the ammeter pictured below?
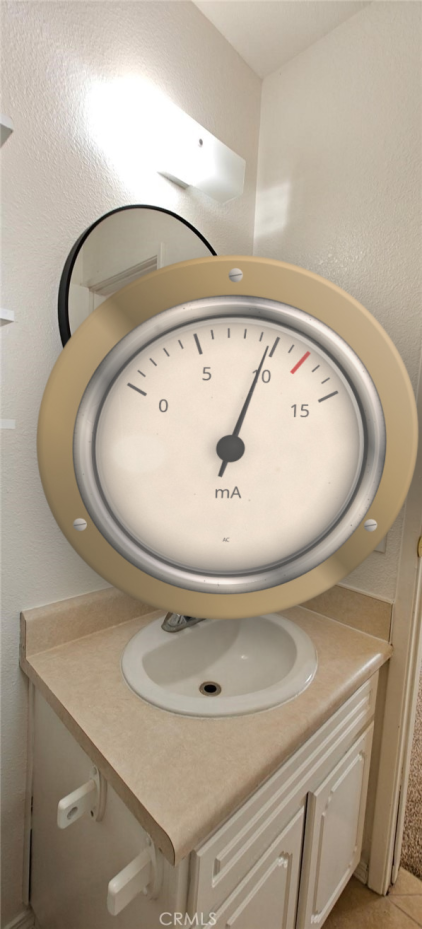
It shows **9.5** mA
